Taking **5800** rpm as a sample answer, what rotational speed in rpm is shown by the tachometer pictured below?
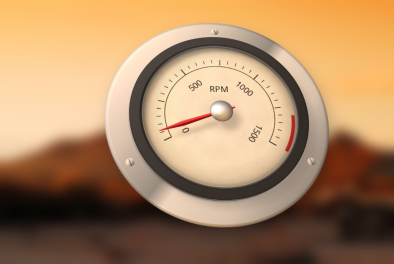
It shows **50** rpm
